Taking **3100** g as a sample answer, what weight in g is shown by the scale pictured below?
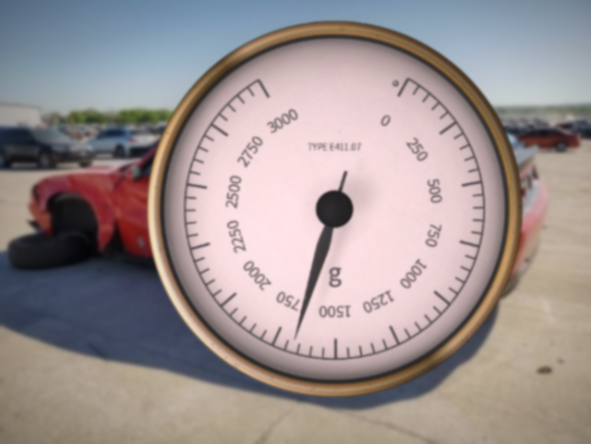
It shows **1675** g
